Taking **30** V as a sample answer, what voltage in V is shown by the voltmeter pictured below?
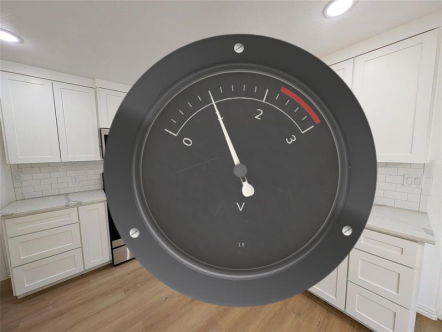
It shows **1** V
